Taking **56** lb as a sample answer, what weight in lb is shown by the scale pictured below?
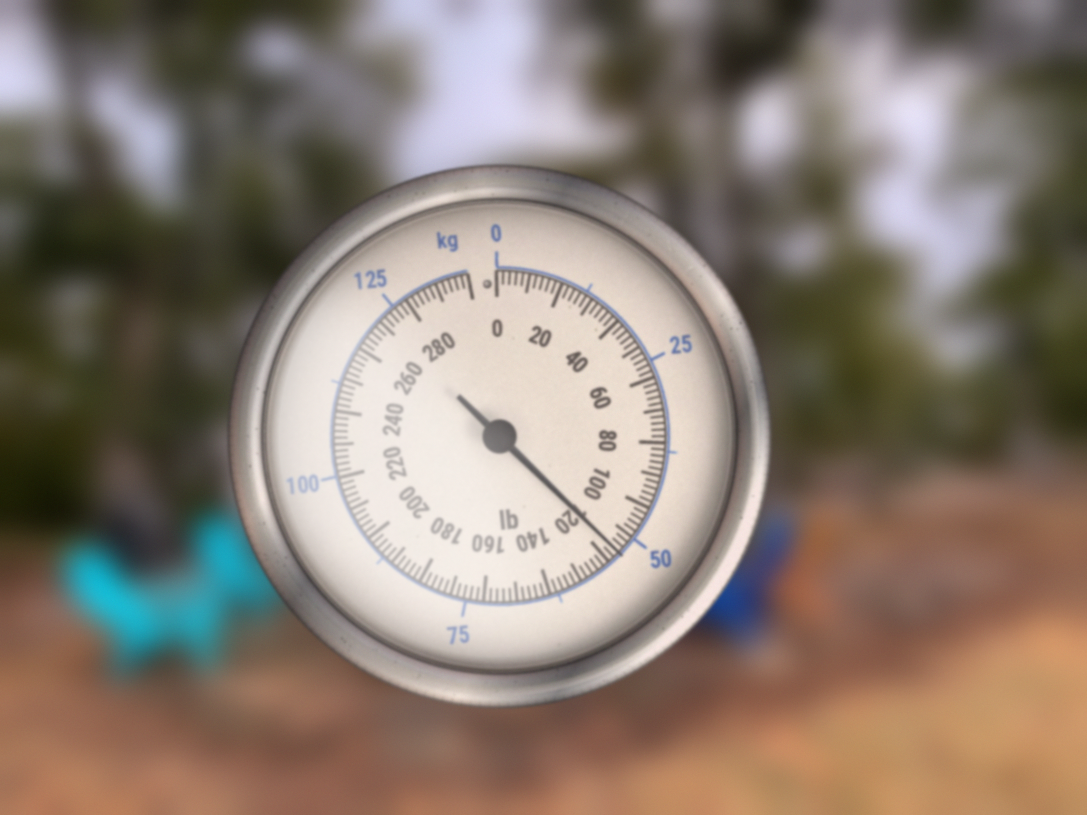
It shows **116** lb
